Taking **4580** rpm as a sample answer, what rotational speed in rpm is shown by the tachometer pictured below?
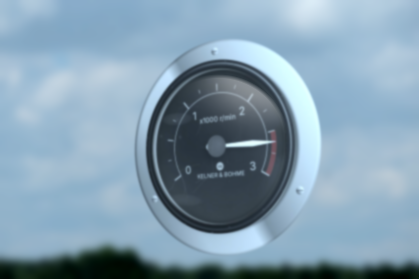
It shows **2625** rpm
